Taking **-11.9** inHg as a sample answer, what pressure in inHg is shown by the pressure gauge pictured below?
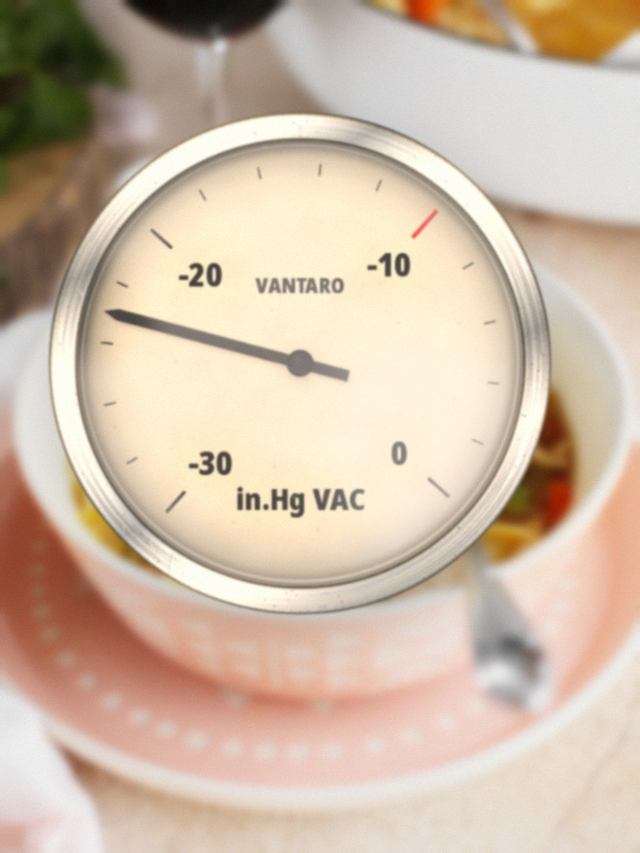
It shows **-23** inHg
